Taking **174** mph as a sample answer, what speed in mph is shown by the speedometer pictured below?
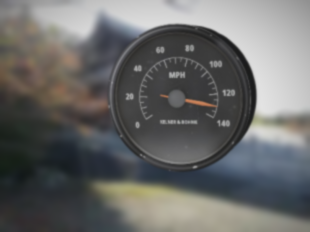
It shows **130** mph
